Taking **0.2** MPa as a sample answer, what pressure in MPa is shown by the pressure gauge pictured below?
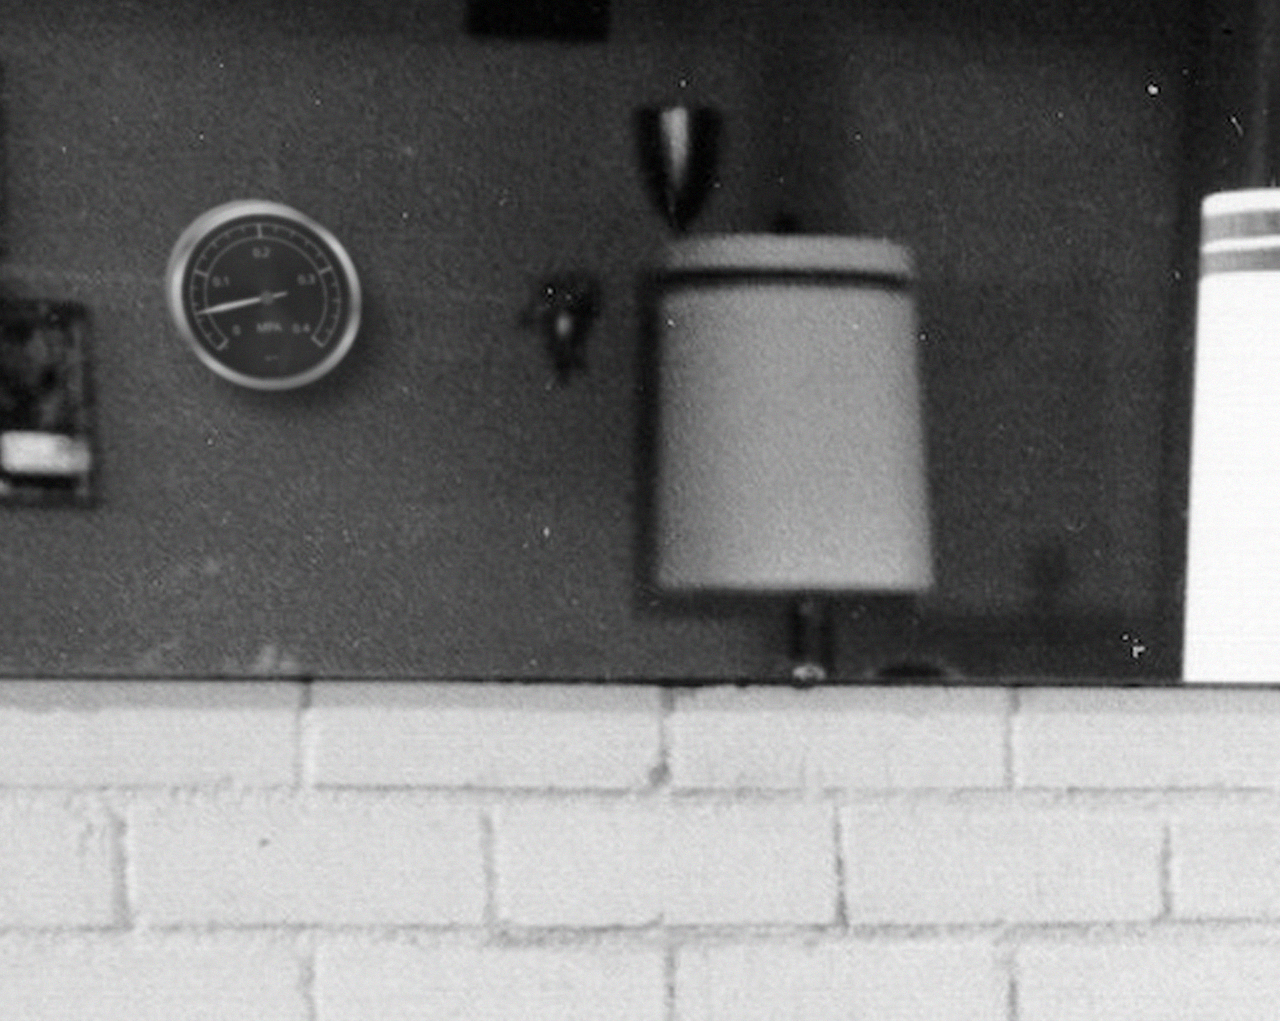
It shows **0.05** MPa
